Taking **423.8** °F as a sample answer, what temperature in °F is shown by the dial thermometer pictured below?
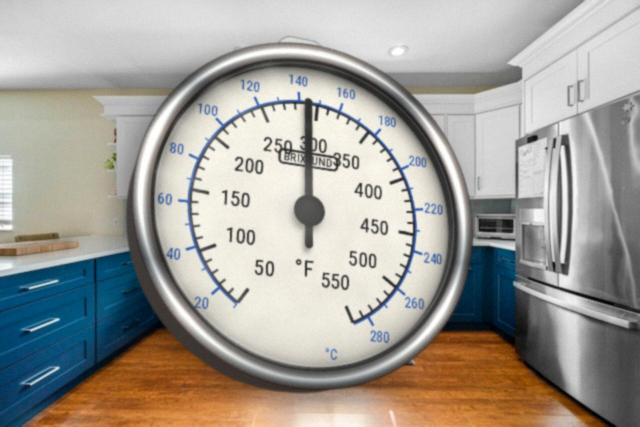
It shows **290** °F
